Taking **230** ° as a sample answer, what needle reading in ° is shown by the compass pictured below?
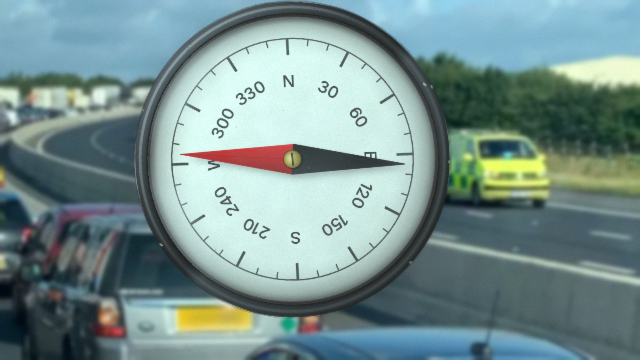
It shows **275** °
